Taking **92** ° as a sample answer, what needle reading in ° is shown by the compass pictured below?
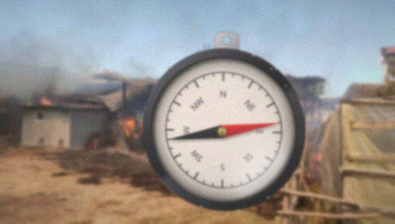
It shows **80** °
